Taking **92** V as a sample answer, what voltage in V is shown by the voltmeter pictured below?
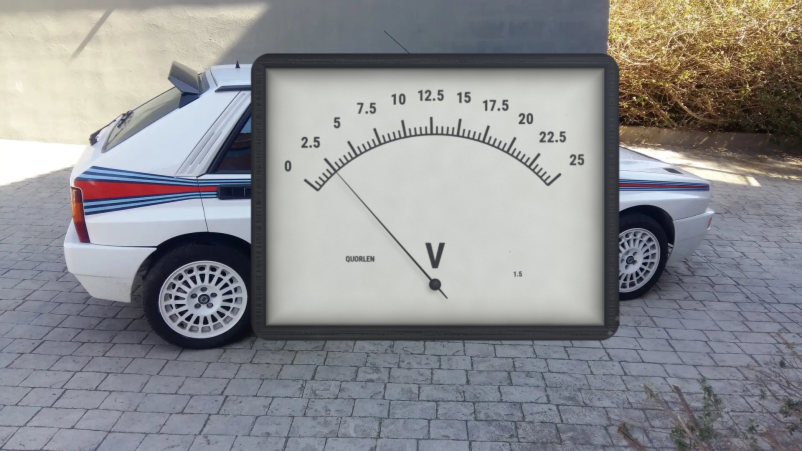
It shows **2.5** V
